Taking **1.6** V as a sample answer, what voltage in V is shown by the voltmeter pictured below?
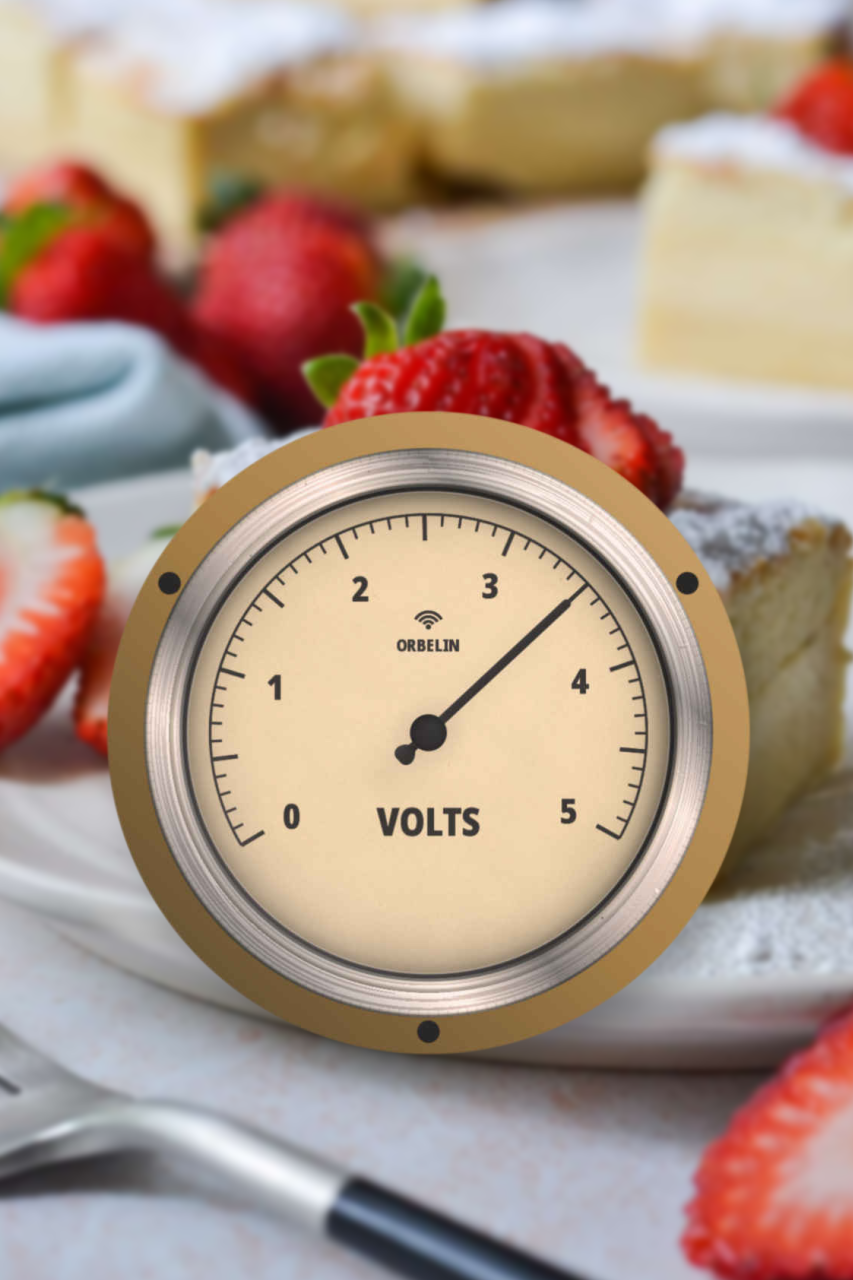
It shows **3.5** V
